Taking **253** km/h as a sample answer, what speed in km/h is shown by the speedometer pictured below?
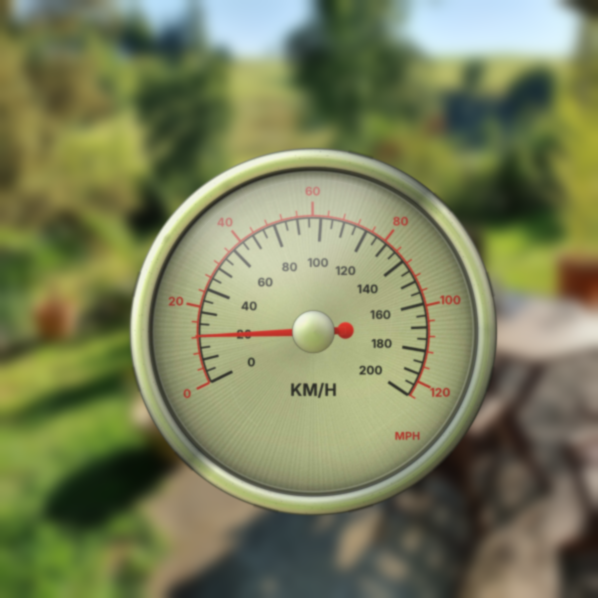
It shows **20** km/h
